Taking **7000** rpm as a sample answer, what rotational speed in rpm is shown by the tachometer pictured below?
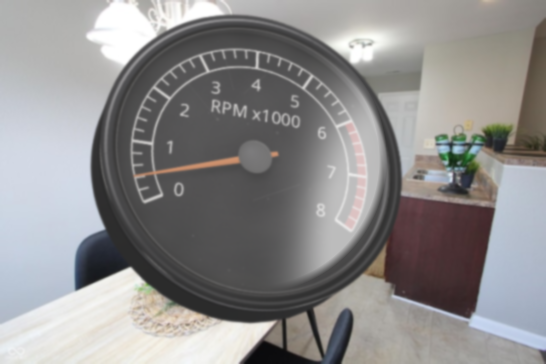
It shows **400** rpm
